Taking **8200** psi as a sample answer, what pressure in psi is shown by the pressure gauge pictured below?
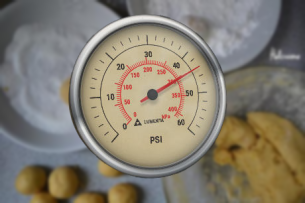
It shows **44** psi
